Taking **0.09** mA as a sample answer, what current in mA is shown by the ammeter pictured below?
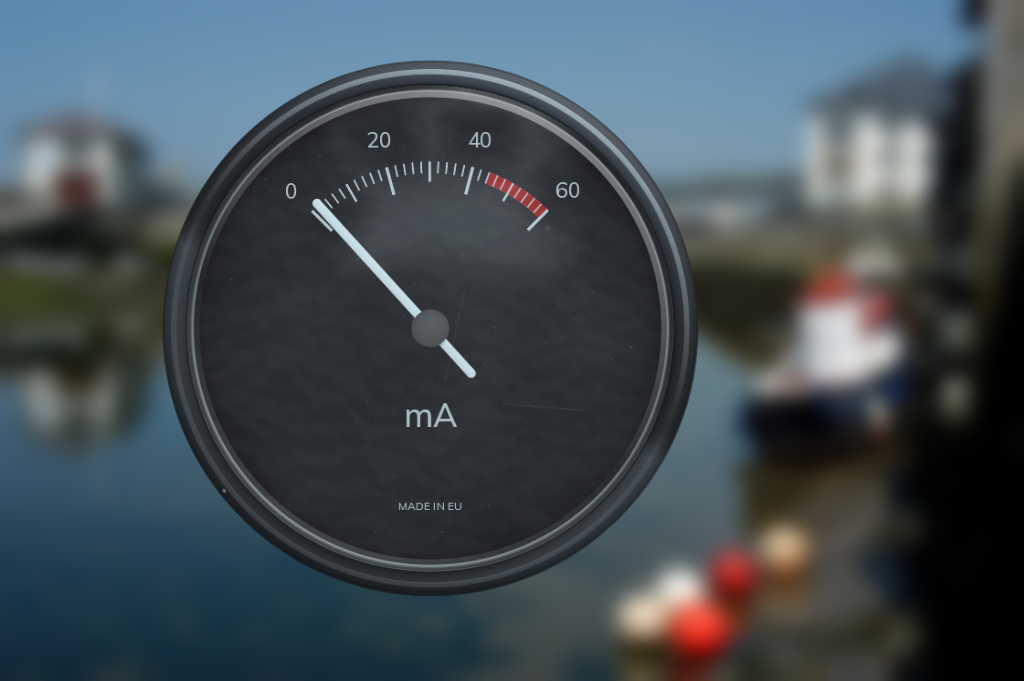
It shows **2** mA
